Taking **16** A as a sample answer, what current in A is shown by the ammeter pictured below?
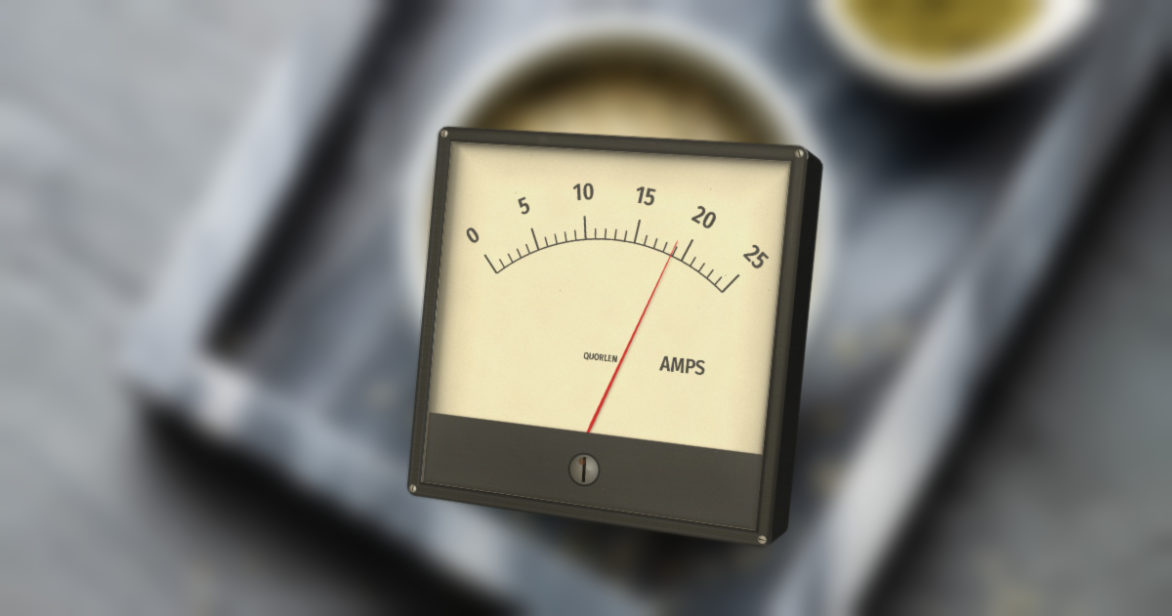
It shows **19** A
